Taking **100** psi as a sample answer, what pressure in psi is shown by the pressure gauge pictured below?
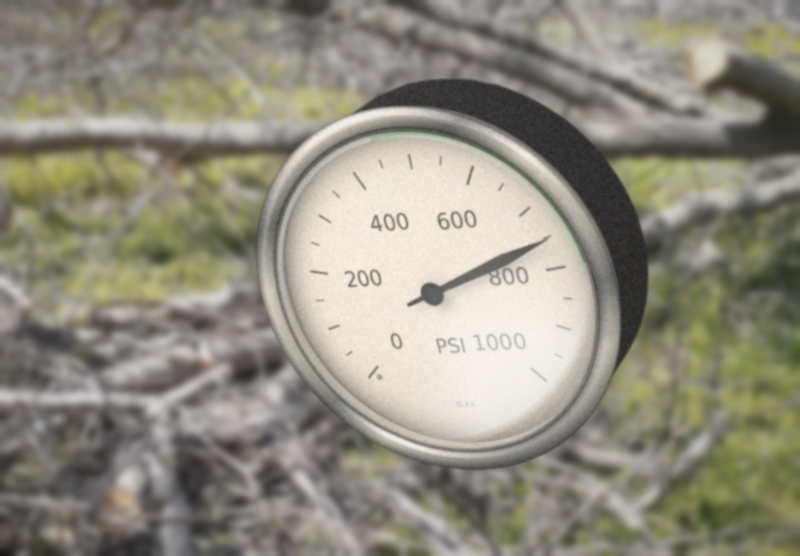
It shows **750** psi
